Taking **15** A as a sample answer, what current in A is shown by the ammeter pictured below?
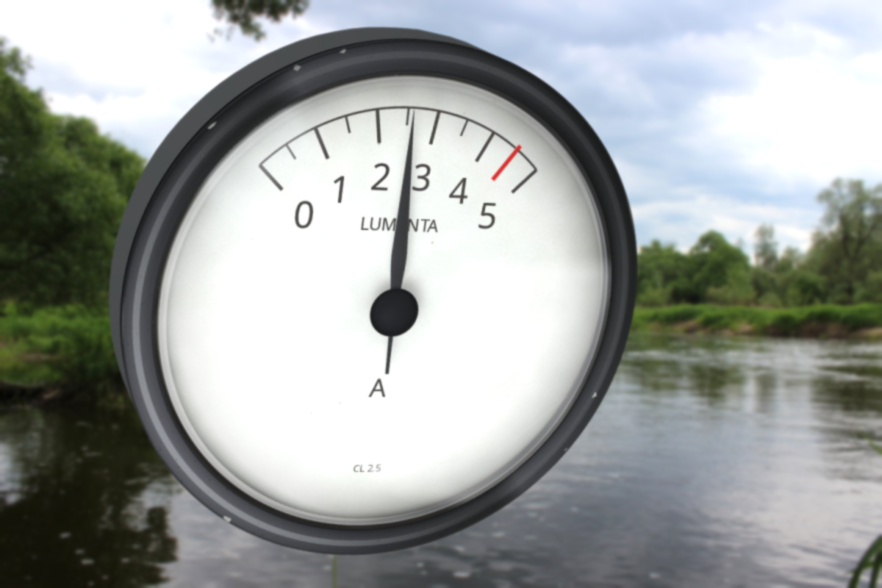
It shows **2.5** A
